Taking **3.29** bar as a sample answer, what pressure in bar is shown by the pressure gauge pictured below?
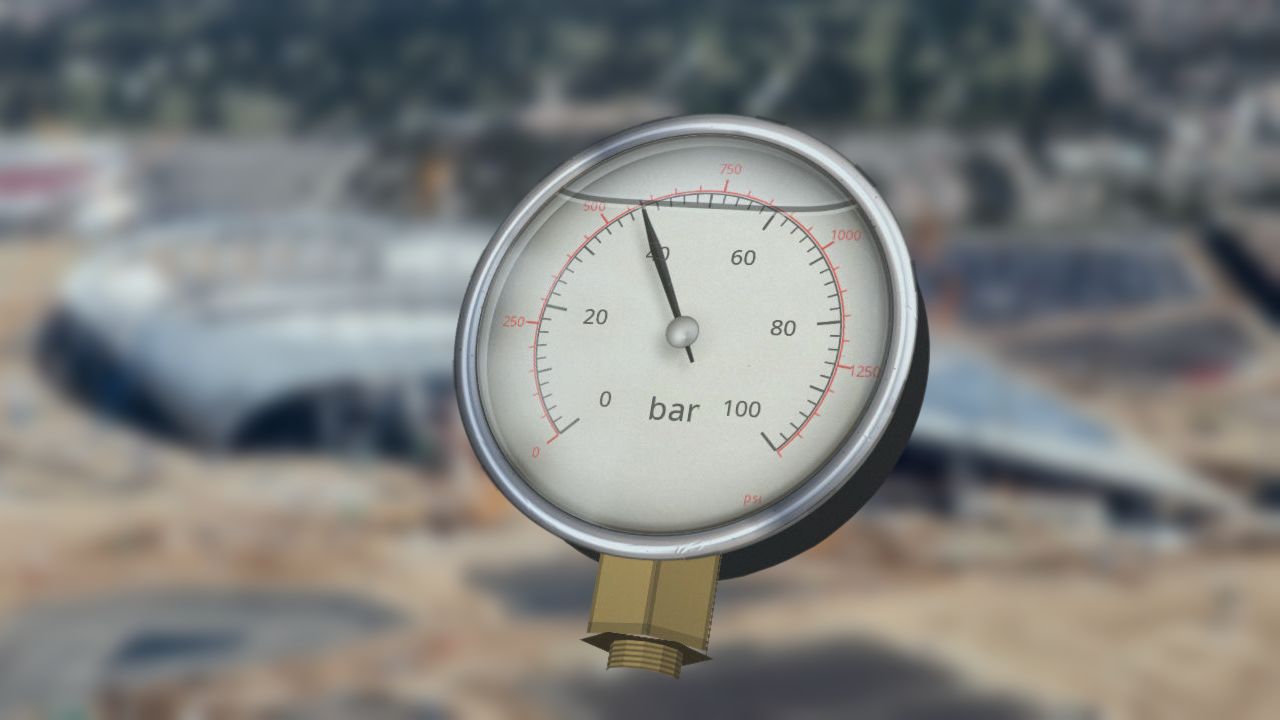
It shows **40** bar
